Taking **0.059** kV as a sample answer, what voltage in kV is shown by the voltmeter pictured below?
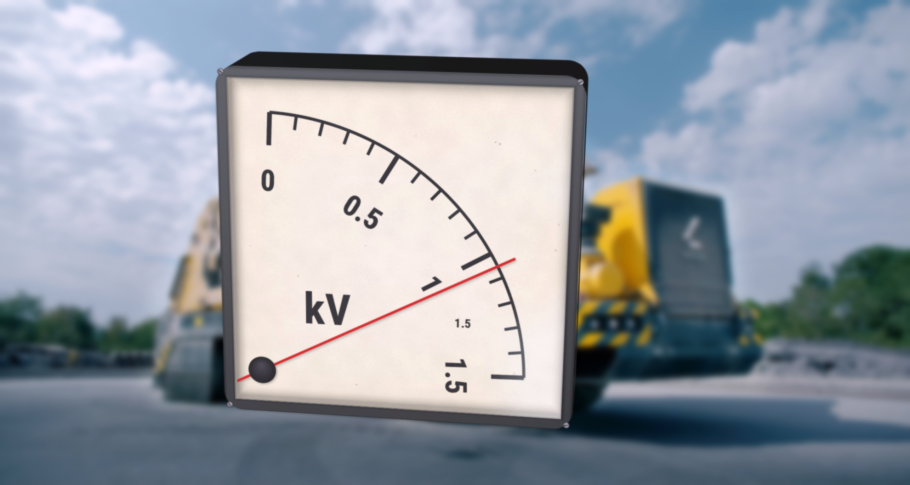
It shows **1.05** kV
